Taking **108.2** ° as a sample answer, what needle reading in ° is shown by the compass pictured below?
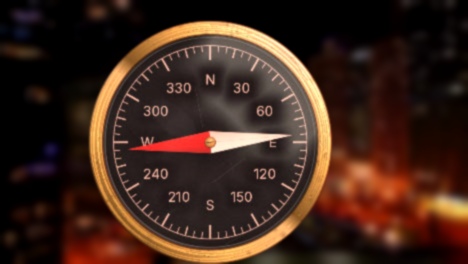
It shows **265** °
